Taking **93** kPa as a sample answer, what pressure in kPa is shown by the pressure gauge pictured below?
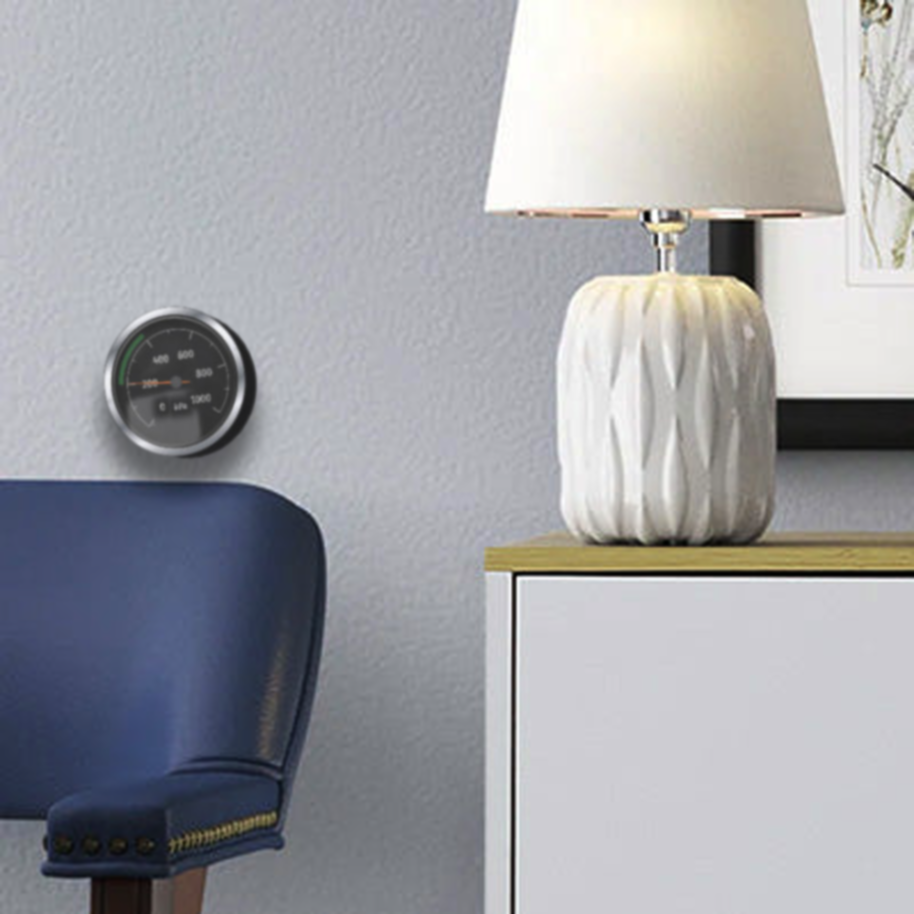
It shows **200** kPa
